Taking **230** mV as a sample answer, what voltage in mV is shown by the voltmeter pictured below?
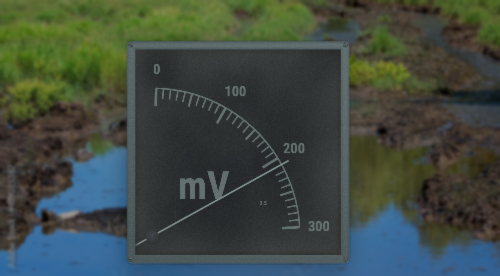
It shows **210** mV
